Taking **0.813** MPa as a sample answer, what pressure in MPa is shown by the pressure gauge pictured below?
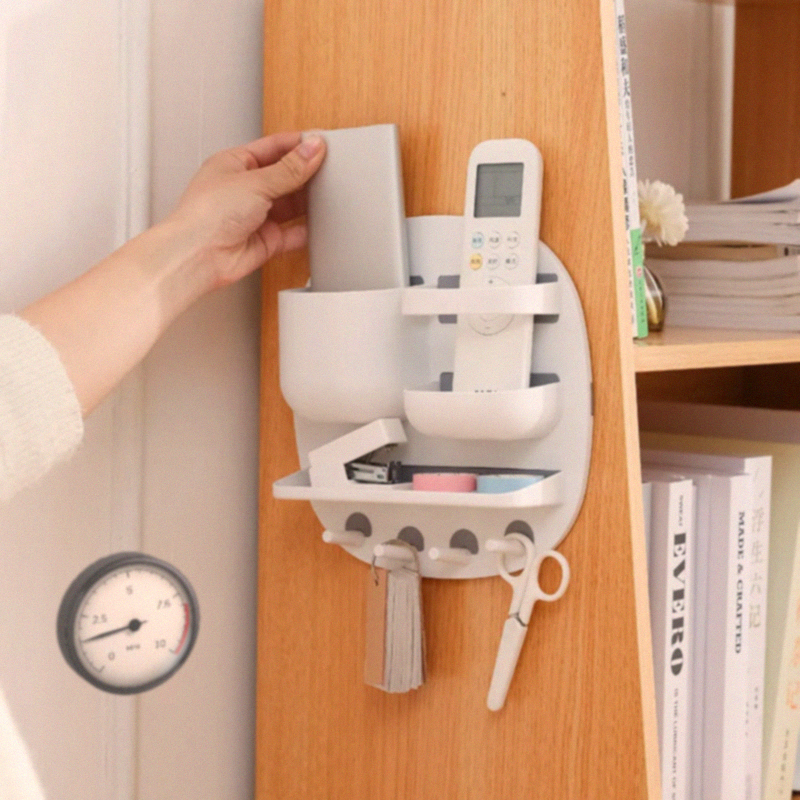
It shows **1.5** MPa
